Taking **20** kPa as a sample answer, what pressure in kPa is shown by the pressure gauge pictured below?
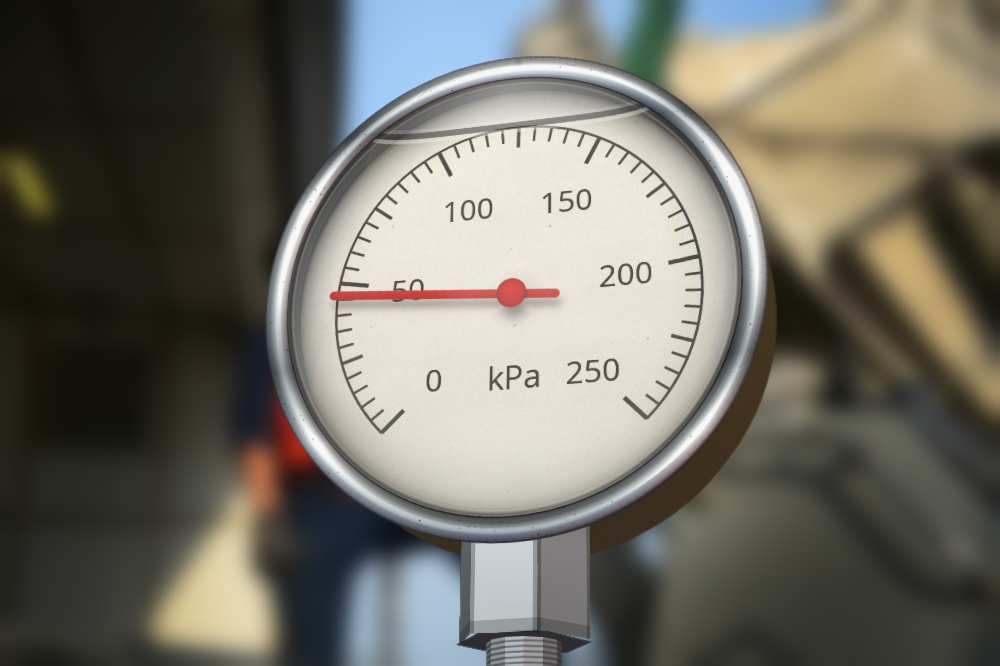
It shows **45** kPa
